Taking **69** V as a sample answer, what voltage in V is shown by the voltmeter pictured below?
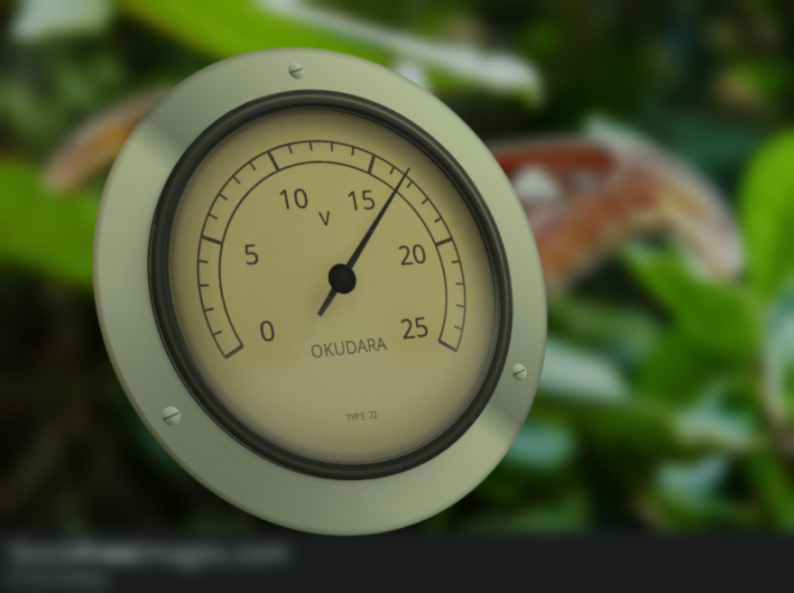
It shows **16.5** V
